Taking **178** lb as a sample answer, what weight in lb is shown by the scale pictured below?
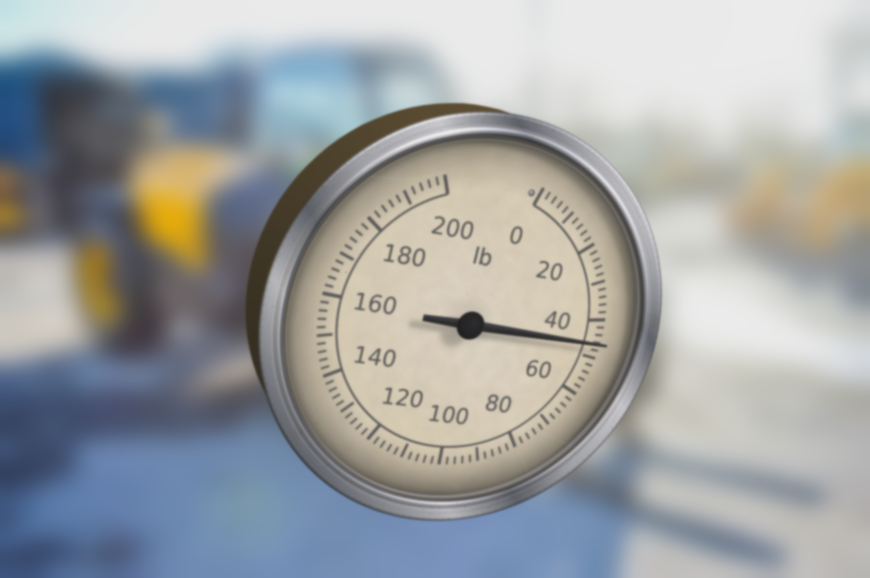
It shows **46** lb
